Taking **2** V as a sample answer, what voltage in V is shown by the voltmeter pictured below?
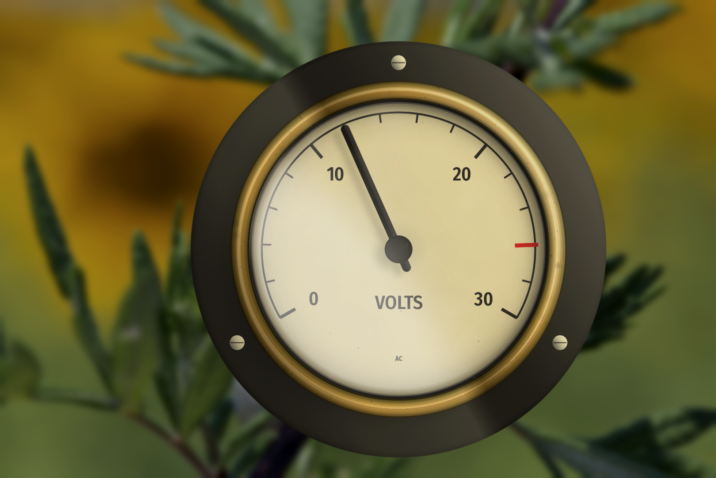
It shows **12** V
